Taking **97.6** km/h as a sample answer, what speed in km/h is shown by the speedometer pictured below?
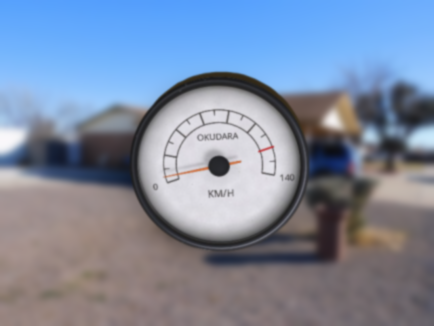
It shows **5** km/h
